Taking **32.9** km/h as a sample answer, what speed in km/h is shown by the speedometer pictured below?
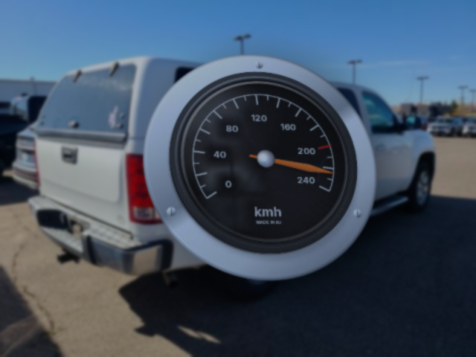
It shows **225** km/h
